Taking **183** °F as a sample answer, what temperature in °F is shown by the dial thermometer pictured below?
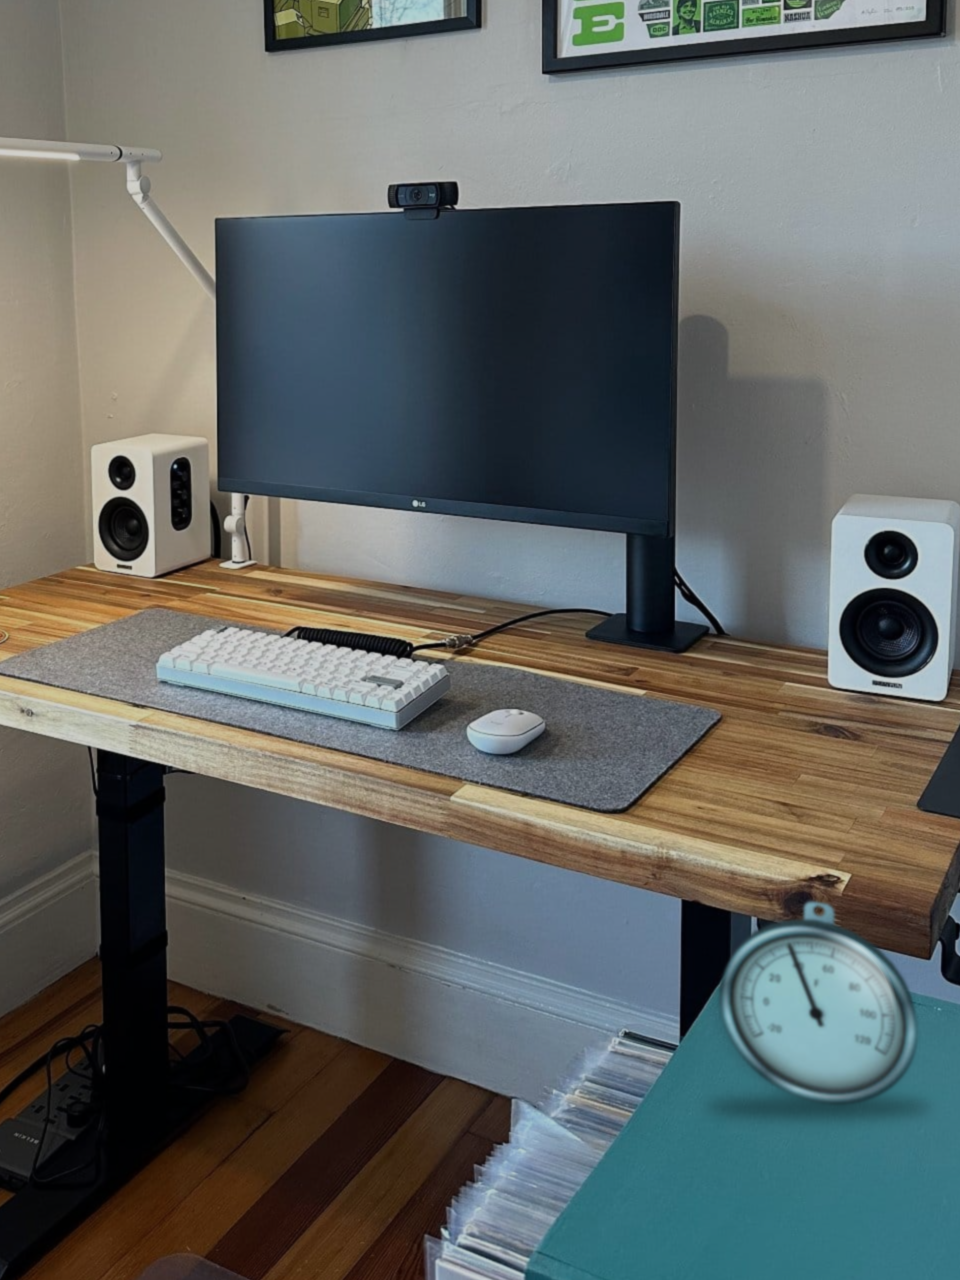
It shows **40** °F
